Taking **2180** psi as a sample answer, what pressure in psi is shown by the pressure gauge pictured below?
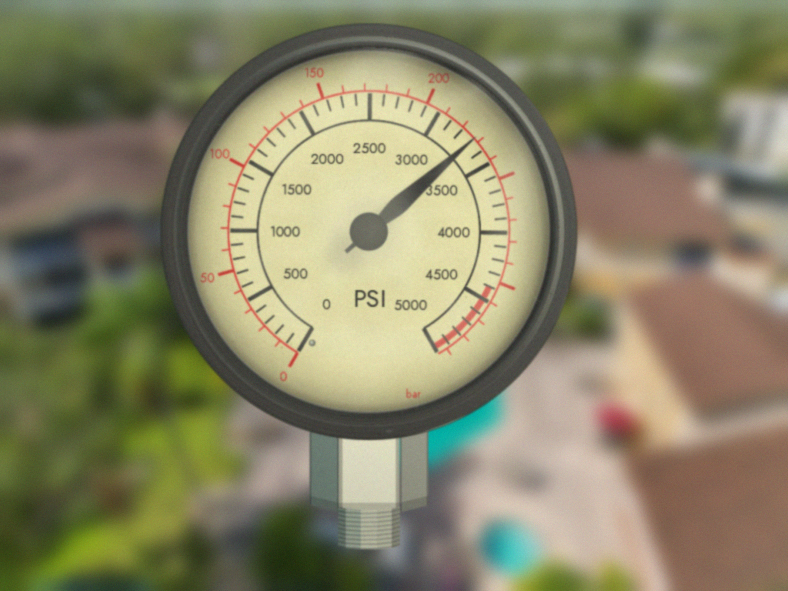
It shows **3300** psi
